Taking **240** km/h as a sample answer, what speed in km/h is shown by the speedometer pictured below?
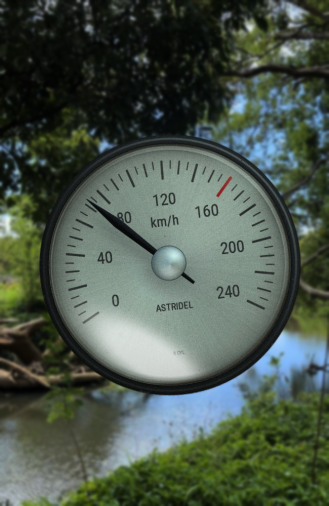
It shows **72.5** km/h
